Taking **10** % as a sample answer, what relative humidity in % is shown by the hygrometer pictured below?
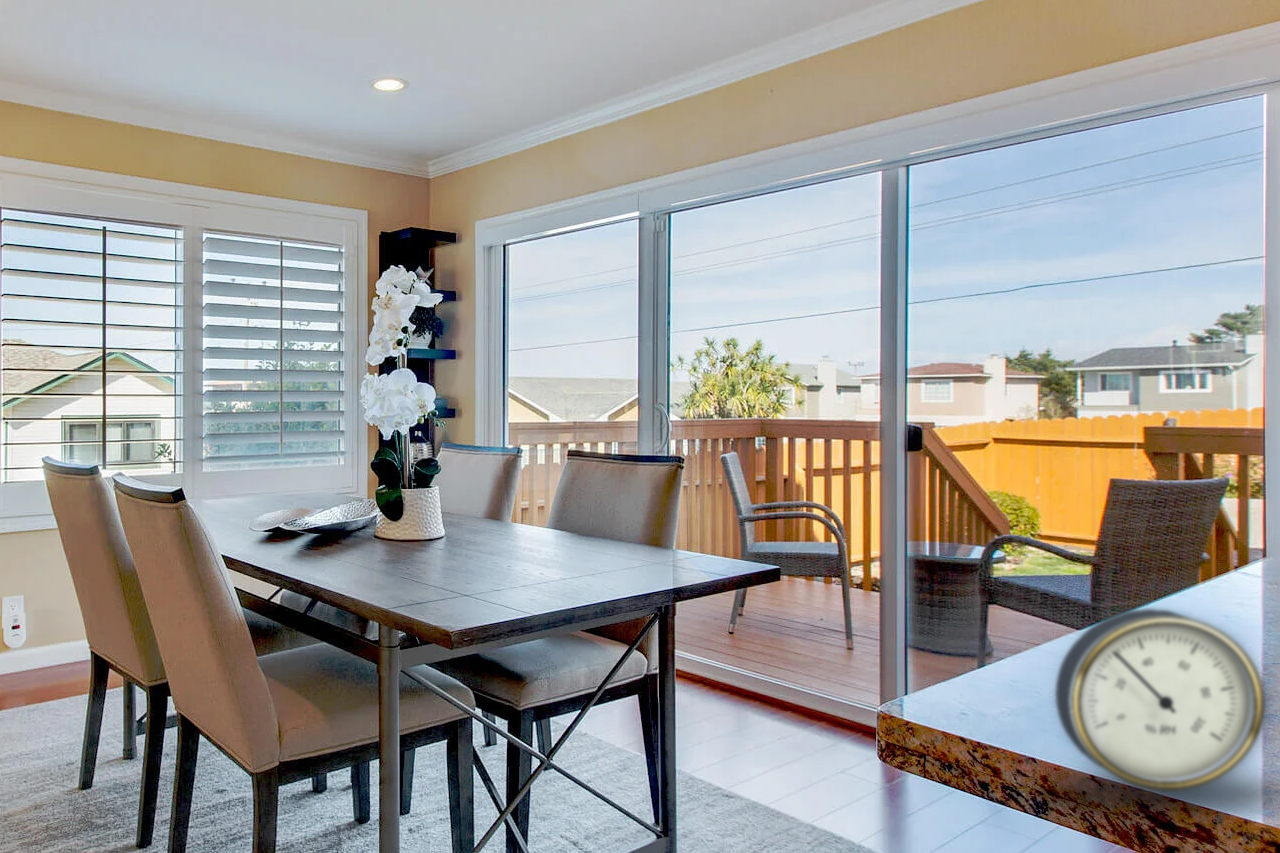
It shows **30** %
